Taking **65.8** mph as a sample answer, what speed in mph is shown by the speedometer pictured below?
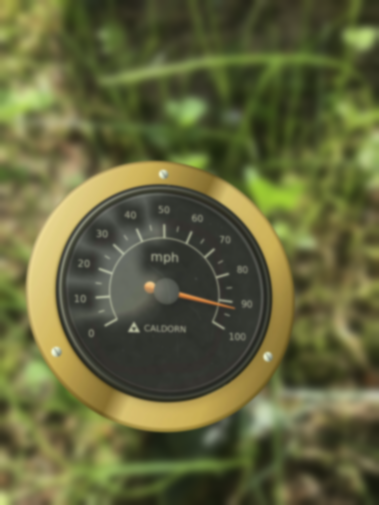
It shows **92.5** mph
